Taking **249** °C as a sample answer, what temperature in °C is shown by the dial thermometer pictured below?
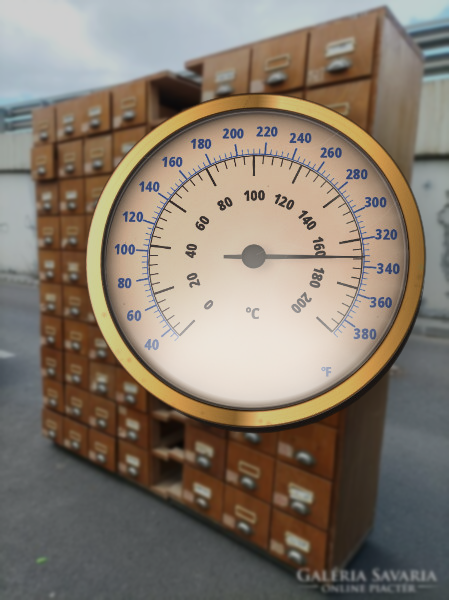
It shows **168** °C
